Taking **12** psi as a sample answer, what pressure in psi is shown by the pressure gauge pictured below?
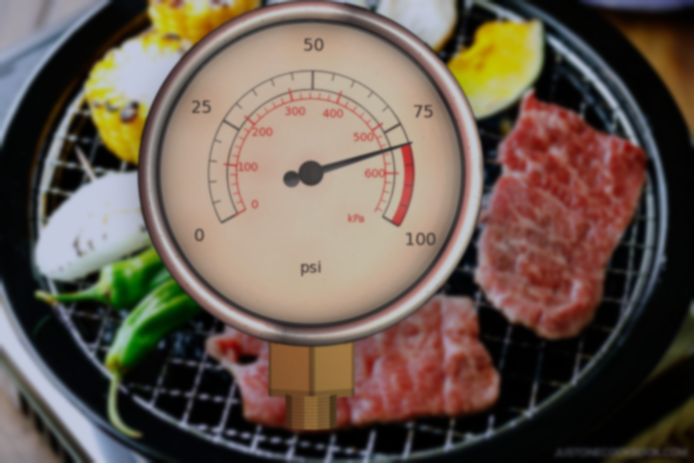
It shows **80** psi
